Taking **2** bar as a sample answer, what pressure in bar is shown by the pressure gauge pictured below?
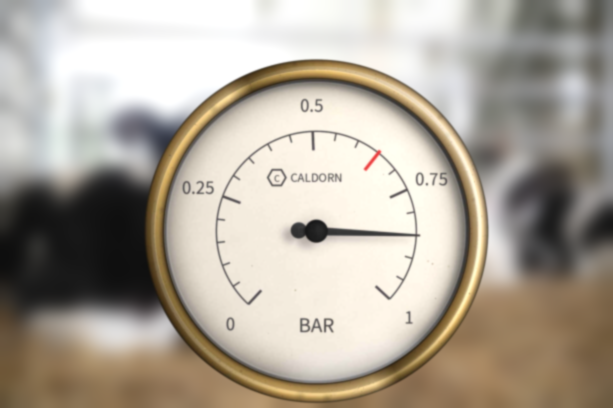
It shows **0.85** bar
